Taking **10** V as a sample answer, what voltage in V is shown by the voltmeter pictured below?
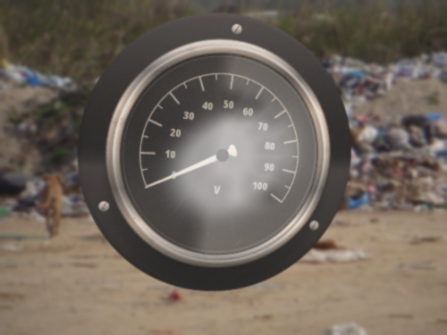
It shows **0** V
